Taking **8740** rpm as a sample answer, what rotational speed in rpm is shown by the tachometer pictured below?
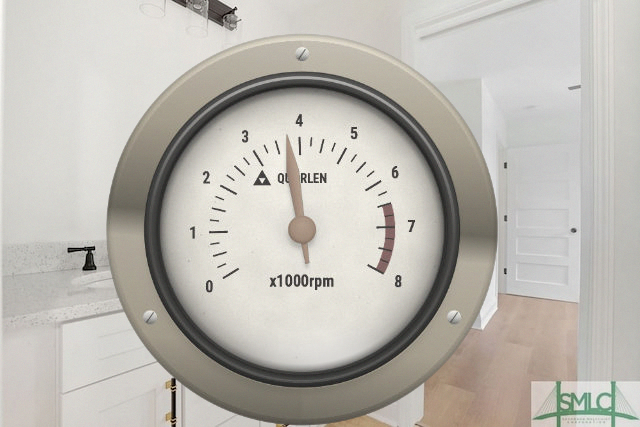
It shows **3750** rpm
